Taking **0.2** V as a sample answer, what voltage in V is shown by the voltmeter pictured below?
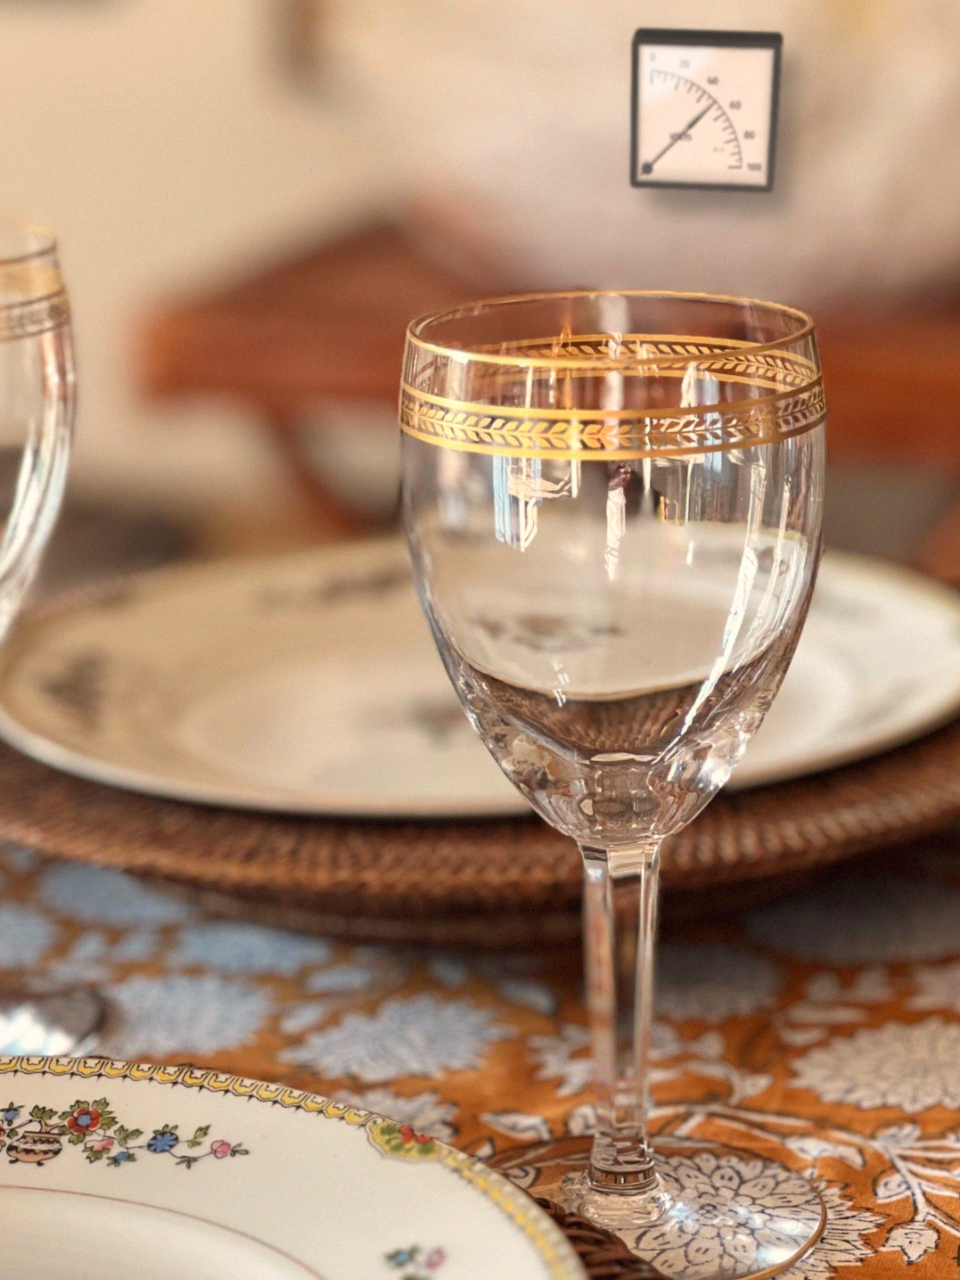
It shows **50** V
